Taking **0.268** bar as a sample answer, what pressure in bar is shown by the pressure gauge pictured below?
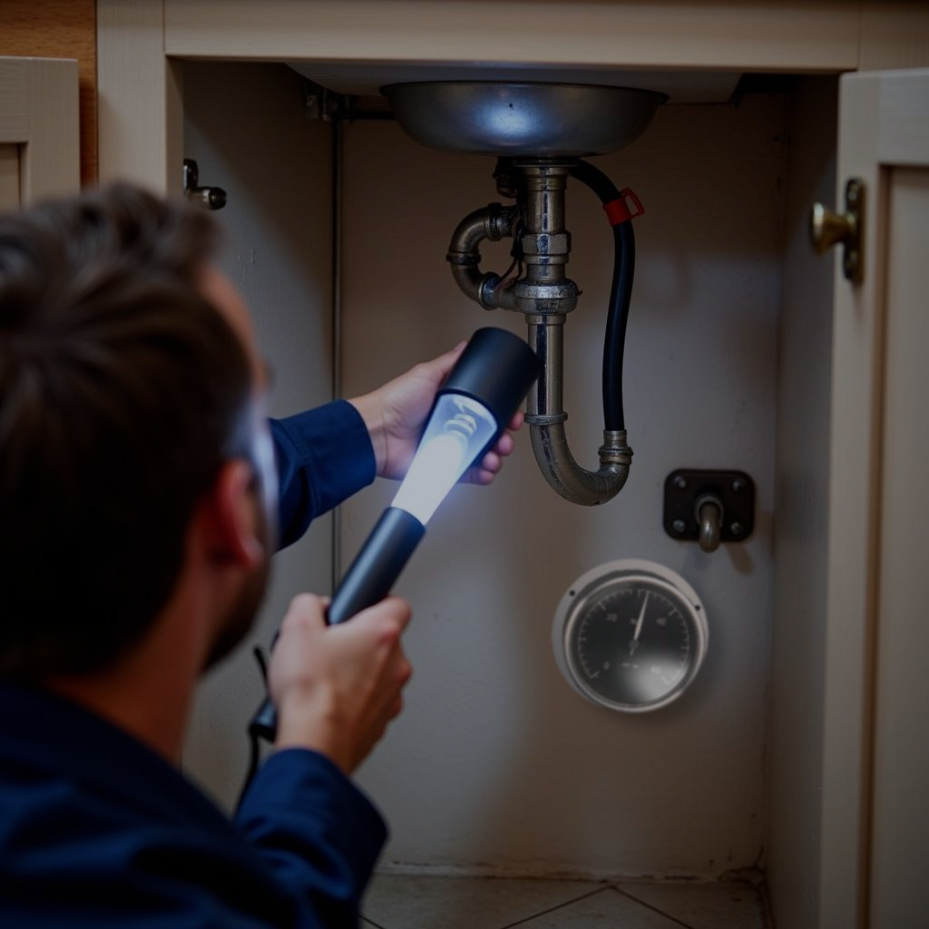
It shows **32** bar
